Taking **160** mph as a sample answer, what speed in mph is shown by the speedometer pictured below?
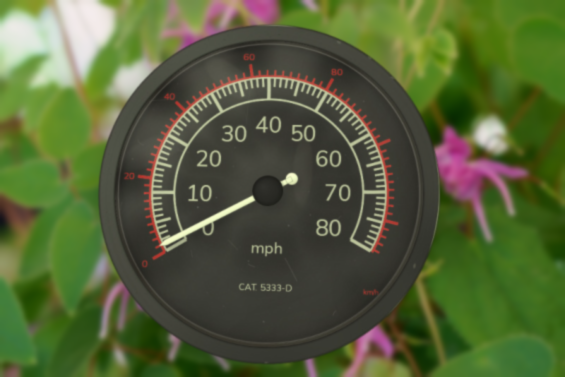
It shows **1** mph
